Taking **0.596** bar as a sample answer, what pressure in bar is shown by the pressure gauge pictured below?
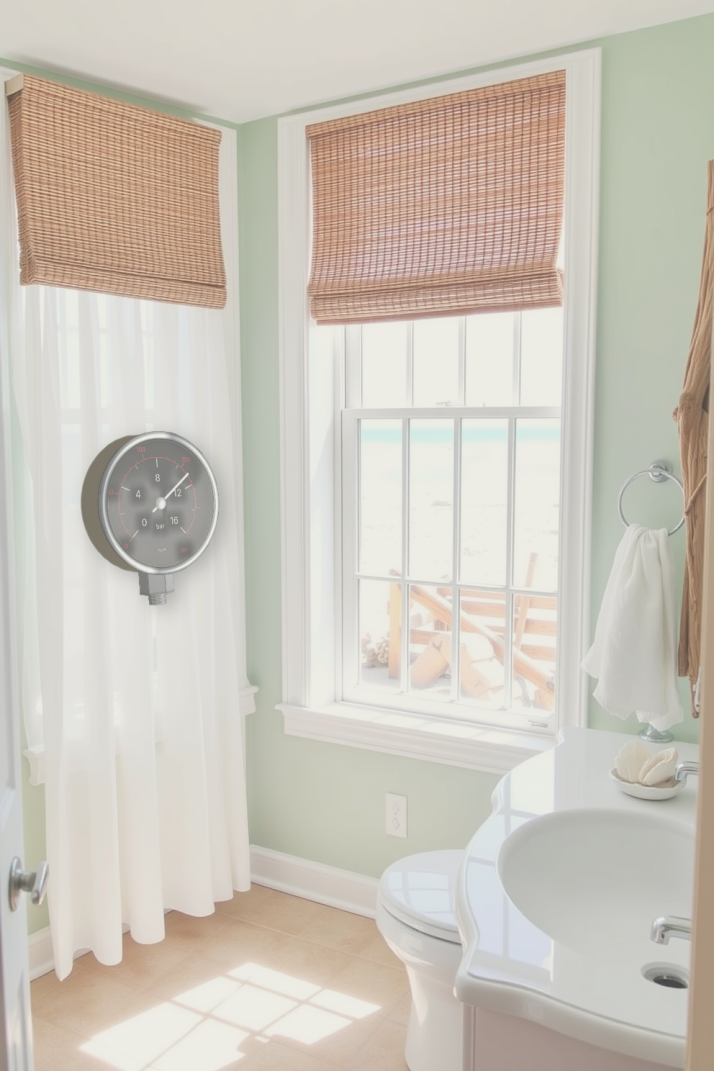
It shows **11** bar
